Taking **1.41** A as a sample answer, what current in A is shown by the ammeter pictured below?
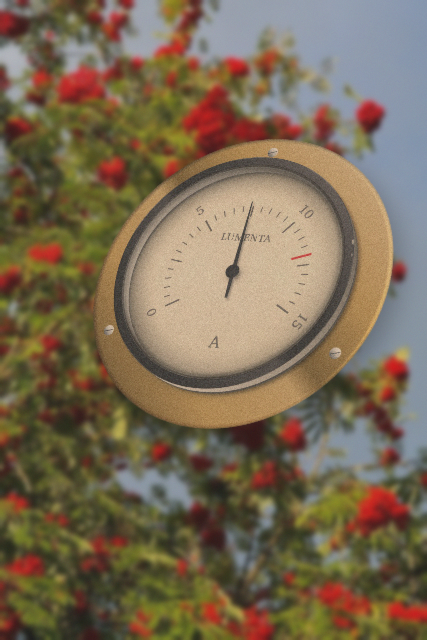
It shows **7.5** A
